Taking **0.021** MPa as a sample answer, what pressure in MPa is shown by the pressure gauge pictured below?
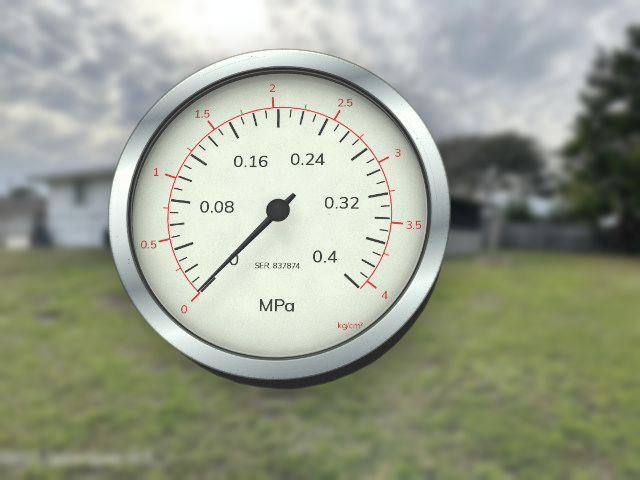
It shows **0** MPa
